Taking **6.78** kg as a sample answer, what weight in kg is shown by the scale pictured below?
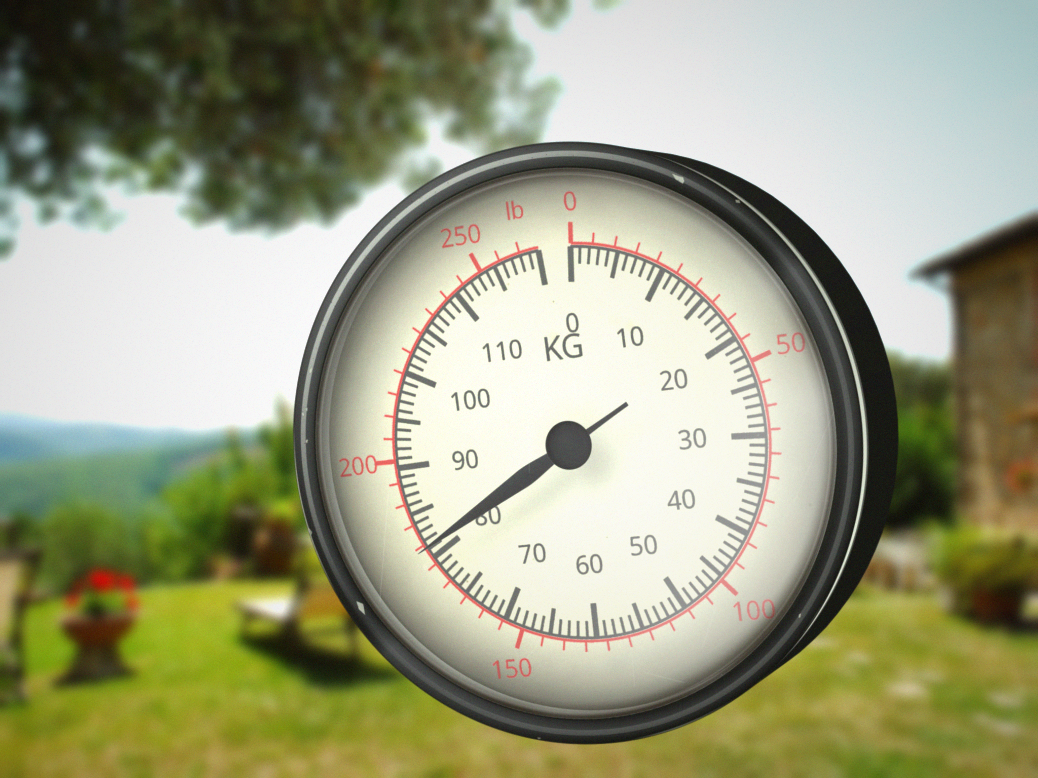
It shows **81** kg
